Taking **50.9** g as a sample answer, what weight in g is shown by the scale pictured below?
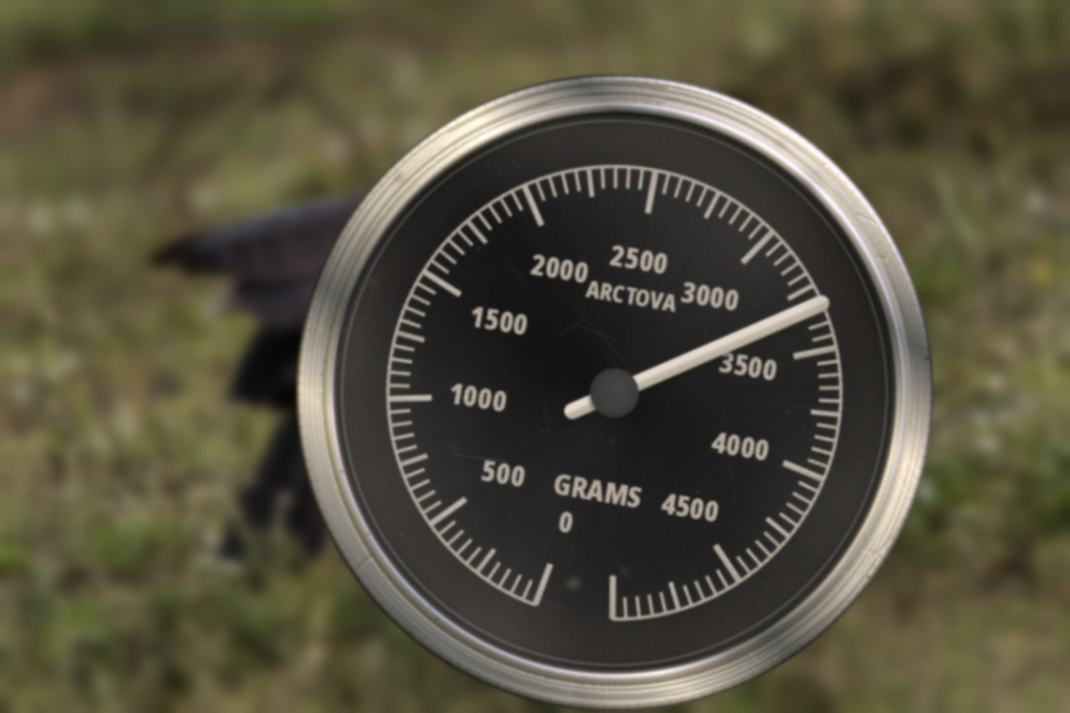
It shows **3325** g
